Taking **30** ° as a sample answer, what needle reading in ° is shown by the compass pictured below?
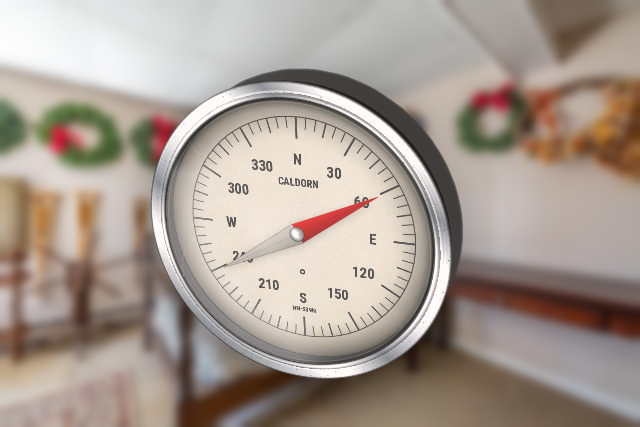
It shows **60** °
